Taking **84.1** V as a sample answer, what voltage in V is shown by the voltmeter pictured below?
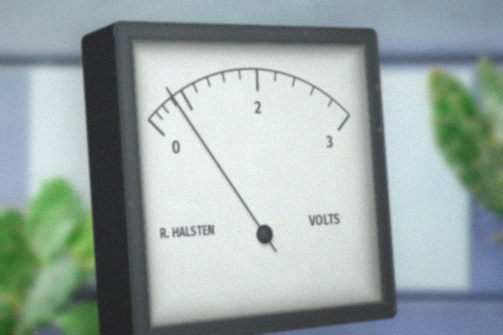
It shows **0.8** V
